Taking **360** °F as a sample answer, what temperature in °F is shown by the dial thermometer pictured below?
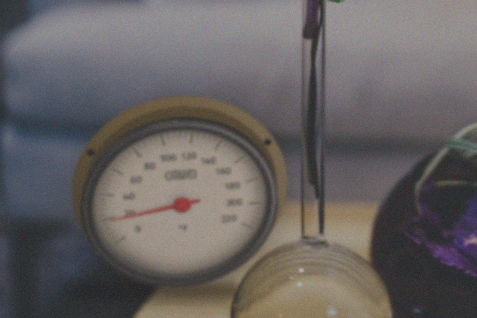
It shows **20** °F
